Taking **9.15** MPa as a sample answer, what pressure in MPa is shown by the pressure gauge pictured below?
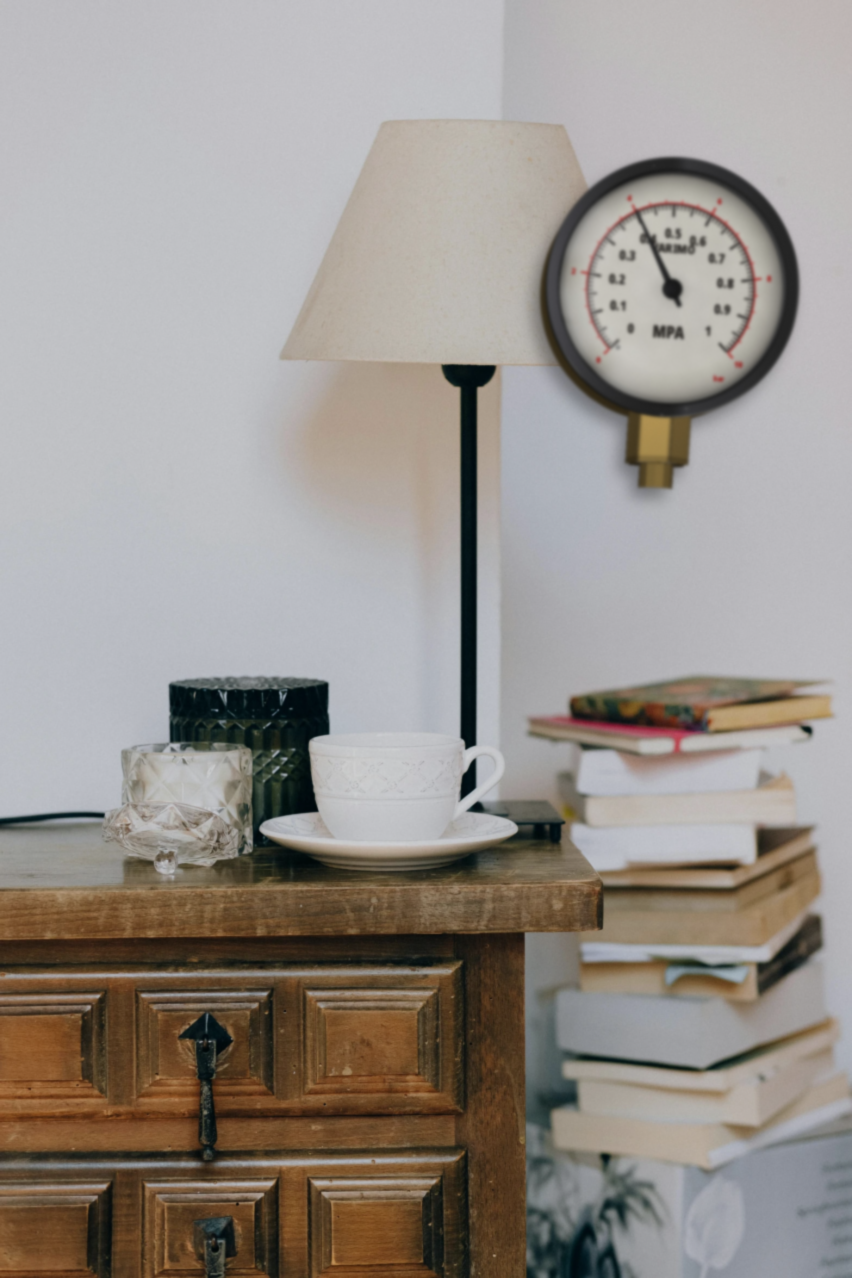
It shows **0.4** MPa
